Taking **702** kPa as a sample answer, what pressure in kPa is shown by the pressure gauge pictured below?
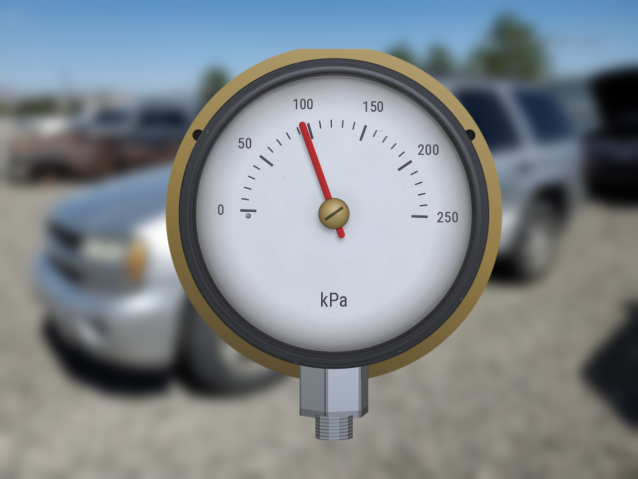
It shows **95** kPa
